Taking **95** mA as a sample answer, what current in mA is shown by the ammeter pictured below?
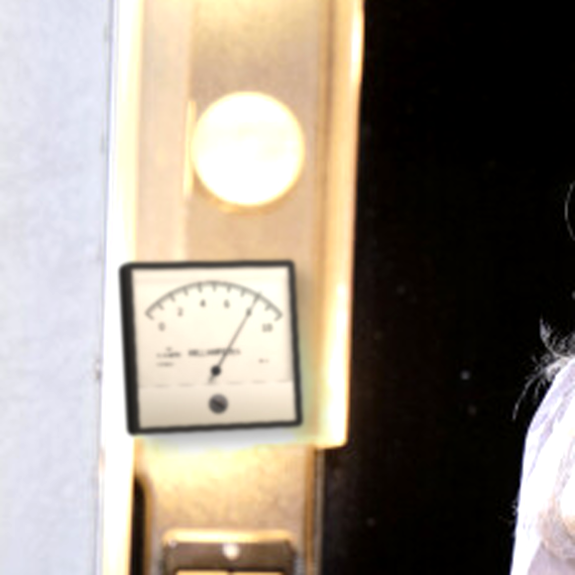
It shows **8** mA
